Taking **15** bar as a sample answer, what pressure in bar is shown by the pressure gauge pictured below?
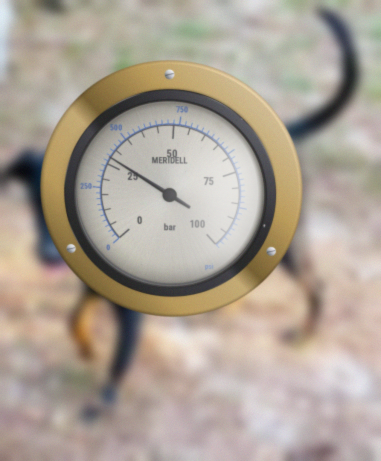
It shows **27.5** bar
